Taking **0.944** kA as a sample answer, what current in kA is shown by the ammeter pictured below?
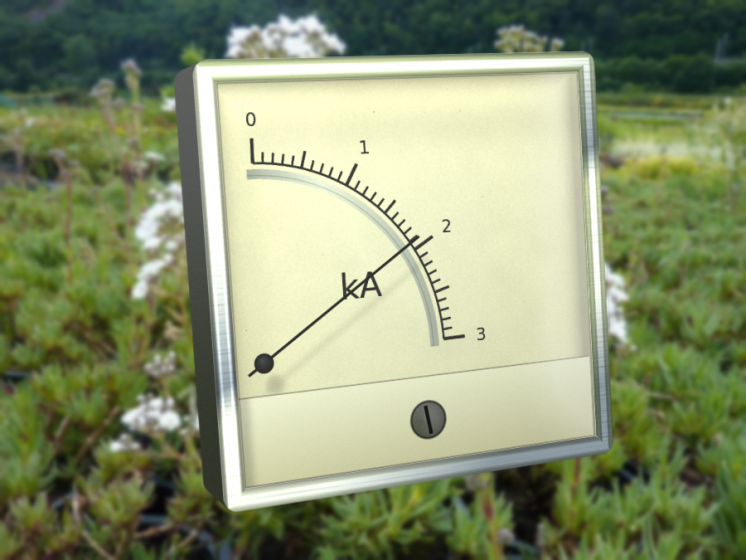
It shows **1.9** kA
